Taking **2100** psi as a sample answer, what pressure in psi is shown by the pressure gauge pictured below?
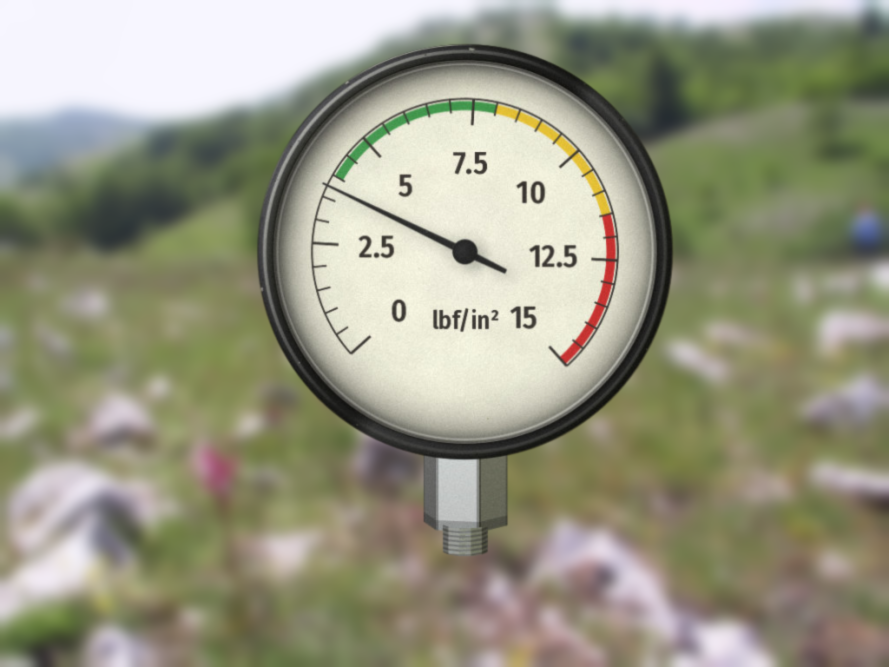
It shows **3.75** psi
